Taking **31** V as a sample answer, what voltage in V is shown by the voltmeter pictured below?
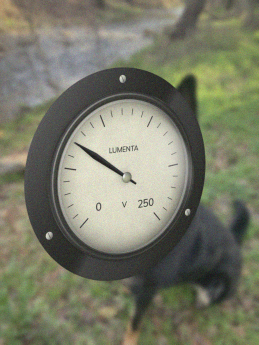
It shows **70** V
